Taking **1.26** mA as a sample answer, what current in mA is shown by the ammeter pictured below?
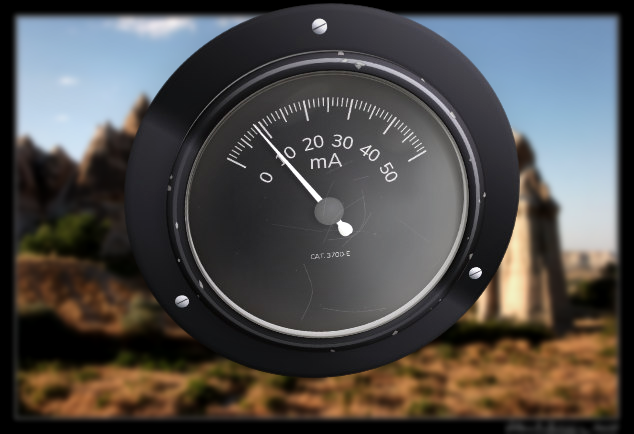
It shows **9** mA
